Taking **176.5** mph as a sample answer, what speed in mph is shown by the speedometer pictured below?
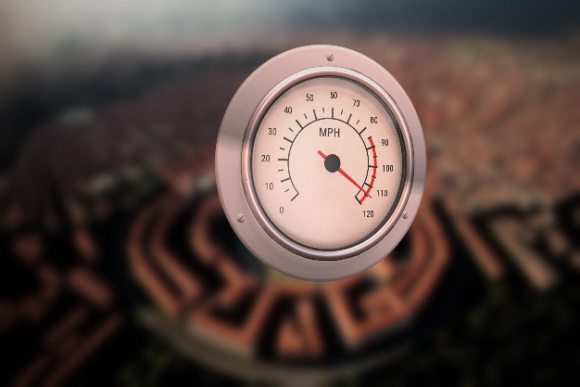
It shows **115** mph
